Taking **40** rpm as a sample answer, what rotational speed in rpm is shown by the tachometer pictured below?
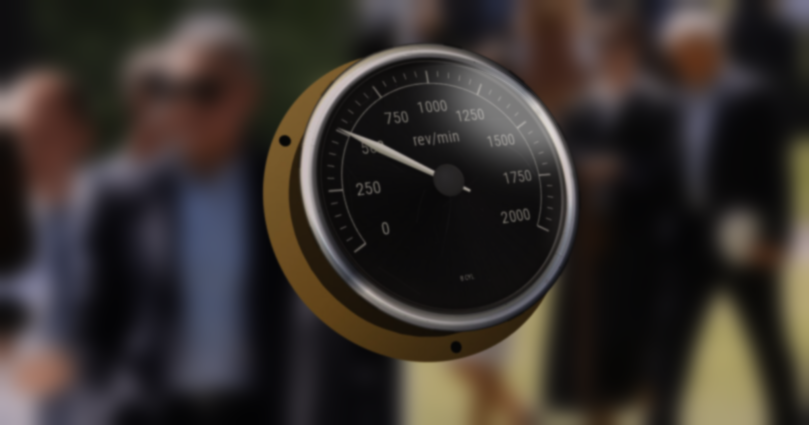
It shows **500** rpm
